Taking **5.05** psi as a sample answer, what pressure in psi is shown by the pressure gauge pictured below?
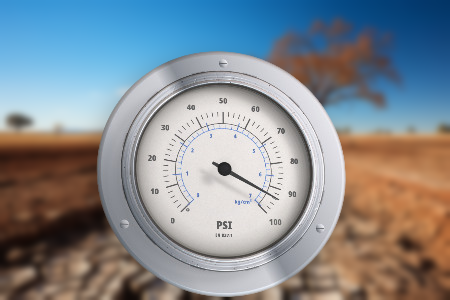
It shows **94** psi
